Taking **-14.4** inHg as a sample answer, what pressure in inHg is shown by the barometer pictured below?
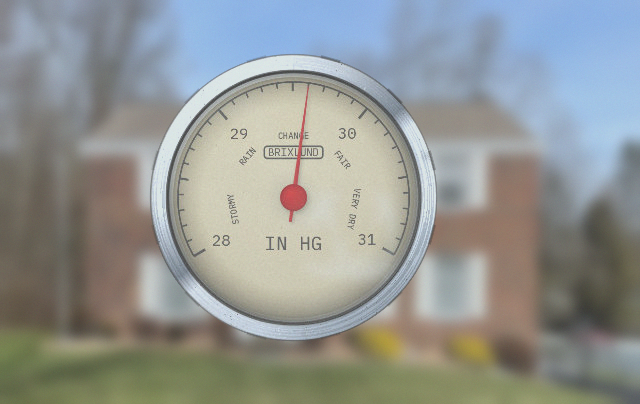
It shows **29.6** inHg
